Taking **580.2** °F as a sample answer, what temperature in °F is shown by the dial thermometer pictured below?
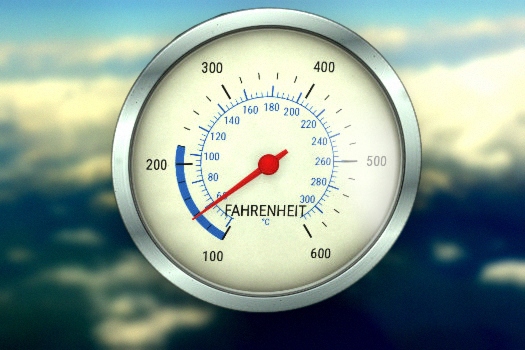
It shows **140** °F
